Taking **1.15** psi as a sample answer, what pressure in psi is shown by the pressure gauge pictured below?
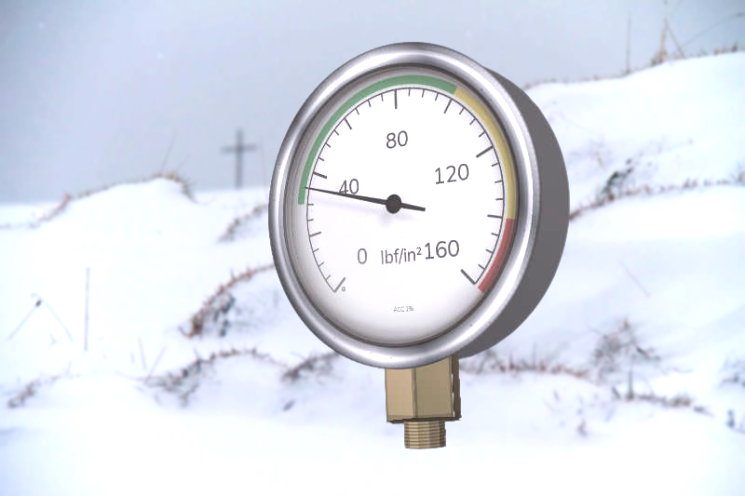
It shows **35** psi
